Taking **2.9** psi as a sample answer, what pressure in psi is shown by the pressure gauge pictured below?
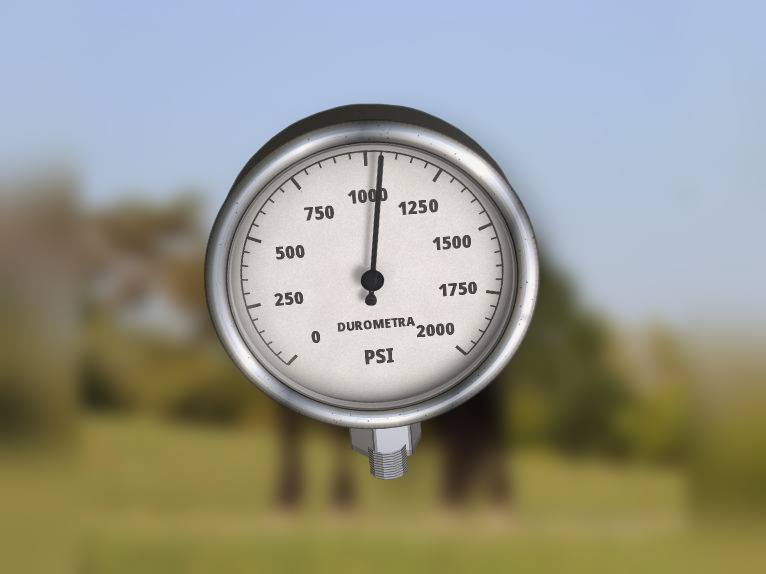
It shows **1050** psi
